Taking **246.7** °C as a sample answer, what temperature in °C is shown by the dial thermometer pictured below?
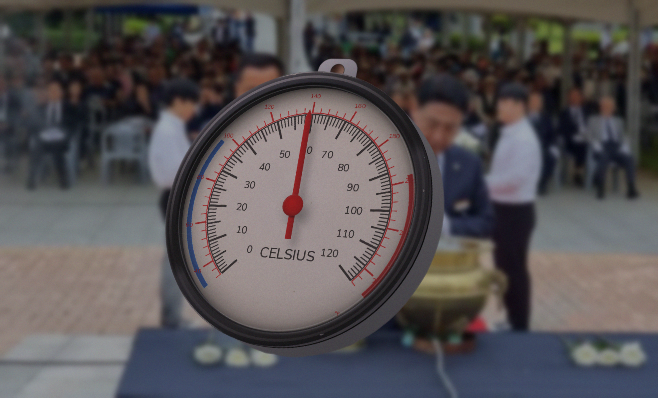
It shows **60** °C
